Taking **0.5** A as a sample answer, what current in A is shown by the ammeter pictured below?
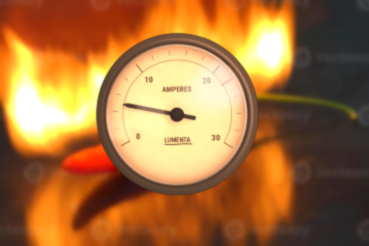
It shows **5** A
